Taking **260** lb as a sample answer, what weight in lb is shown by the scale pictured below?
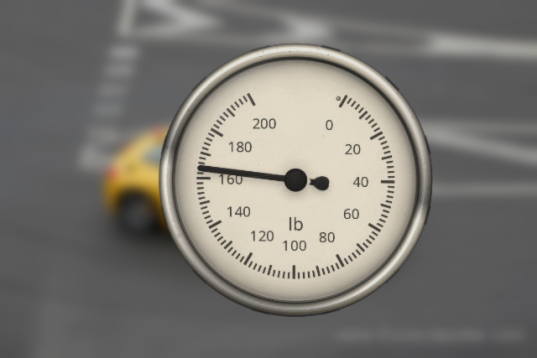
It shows **164** lb
